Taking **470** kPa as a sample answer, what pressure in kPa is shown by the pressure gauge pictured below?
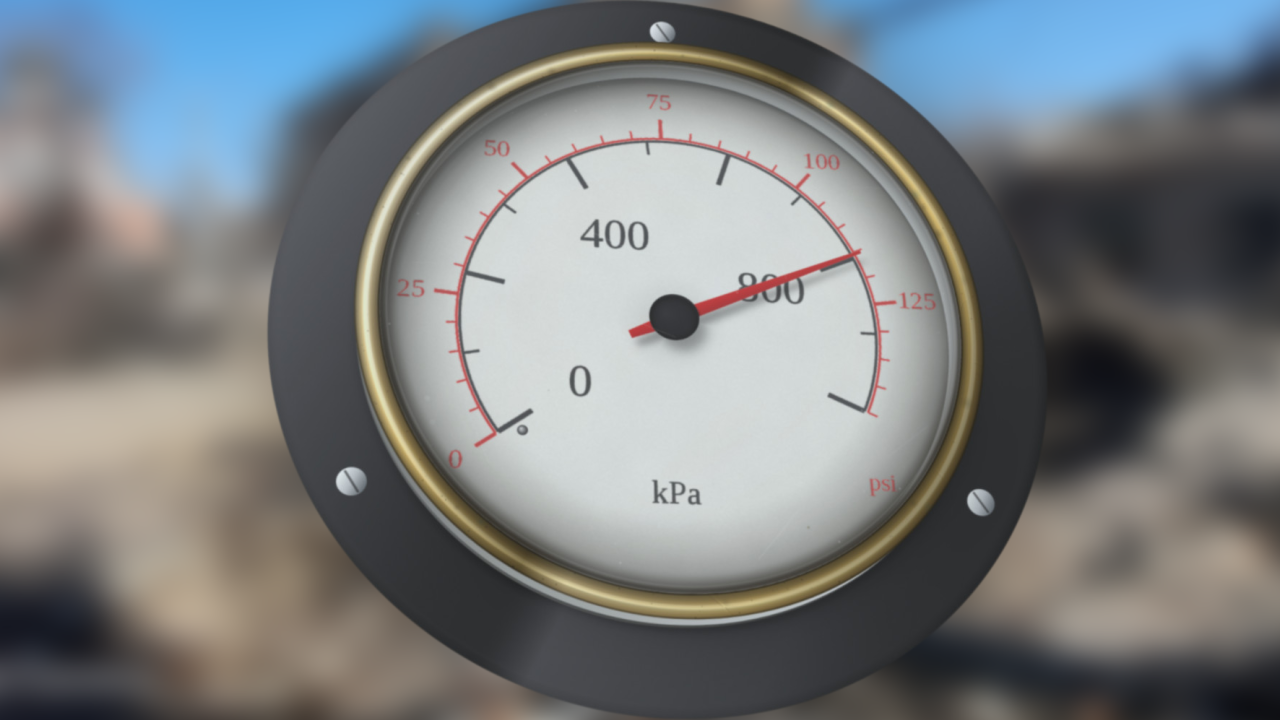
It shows **800** kPa
